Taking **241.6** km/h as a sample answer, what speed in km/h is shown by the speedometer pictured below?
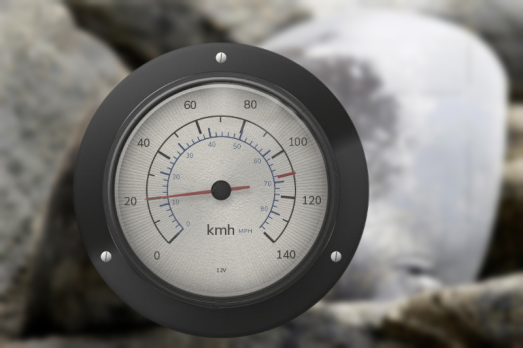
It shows **20** km/h
